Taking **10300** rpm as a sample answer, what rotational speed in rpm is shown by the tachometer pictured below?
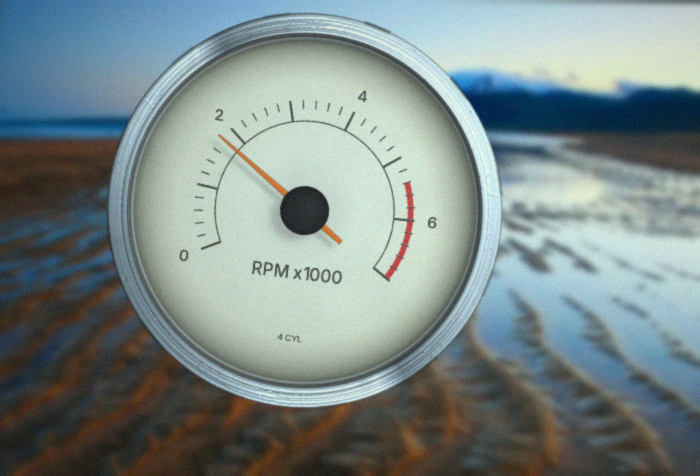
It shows **1800** rpm
